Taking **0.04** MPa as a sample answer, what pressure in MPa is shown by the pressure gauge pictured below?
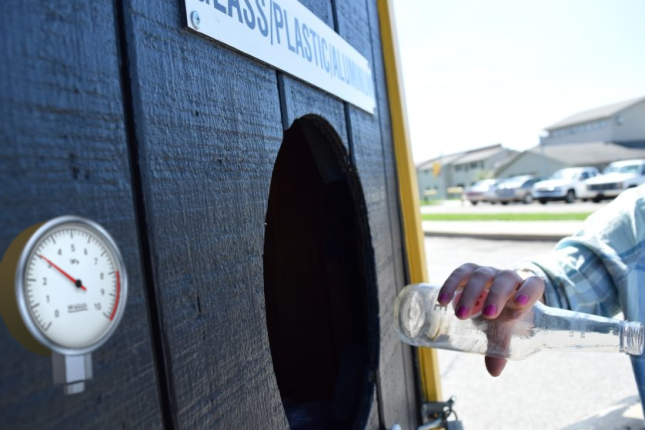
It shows **3** MPa
